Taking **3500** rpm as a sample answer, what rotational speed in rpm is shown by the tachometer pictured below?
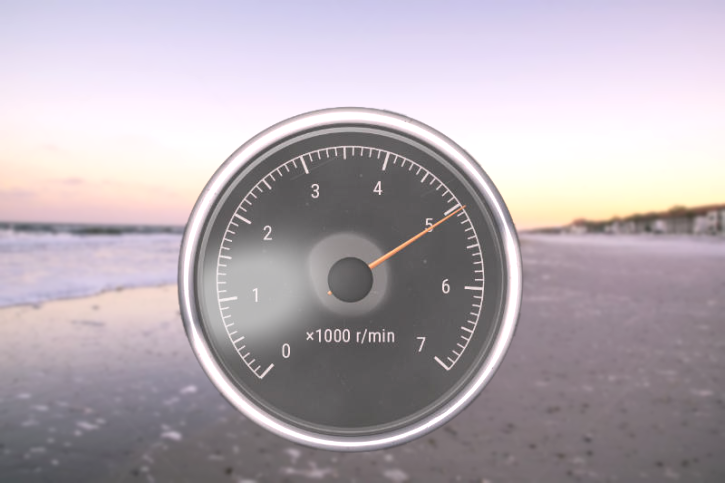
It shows **5050** rpm
